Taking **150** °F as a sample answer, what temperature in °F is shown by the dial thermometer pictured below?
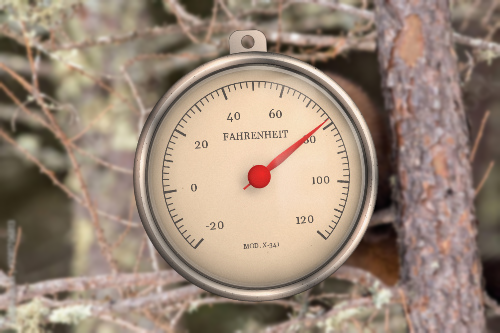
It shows **78** °F
